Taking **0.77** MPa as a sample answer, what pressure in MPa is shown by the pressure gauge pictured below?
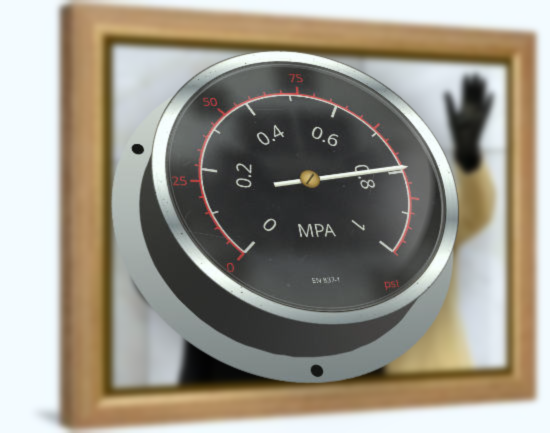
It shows **0.8** MPa
